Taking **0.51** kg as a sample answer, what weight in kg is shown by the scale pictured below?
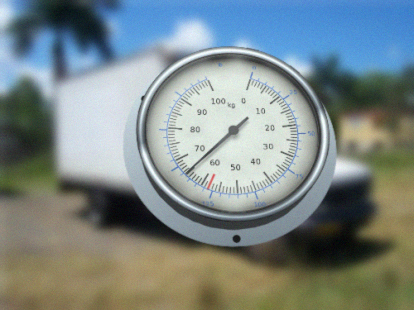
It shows **65** kg
